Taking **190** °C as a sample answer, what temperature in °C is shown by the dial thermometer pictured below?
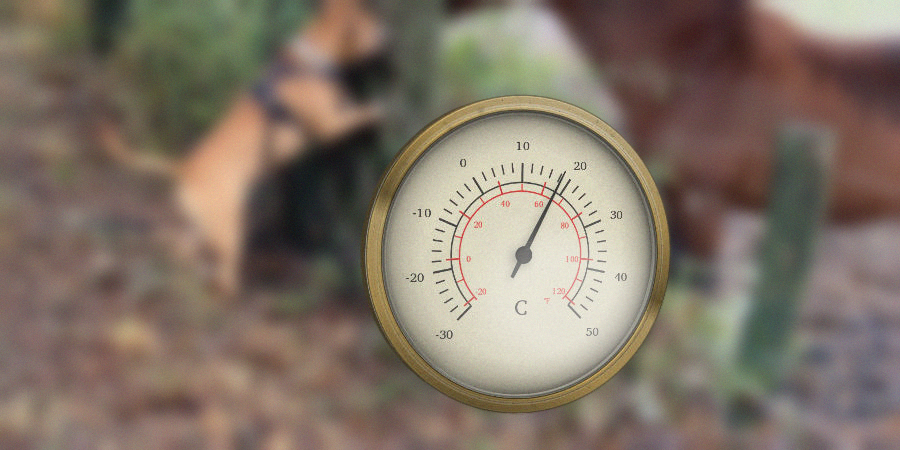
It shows **18** °C
